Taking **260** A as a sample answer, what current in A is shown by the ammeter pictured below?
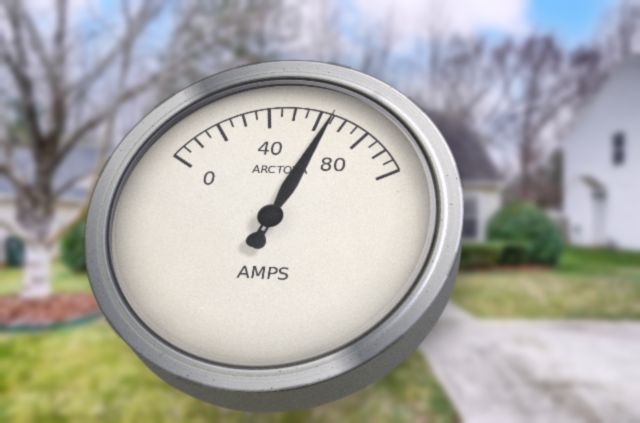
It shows **65** A
